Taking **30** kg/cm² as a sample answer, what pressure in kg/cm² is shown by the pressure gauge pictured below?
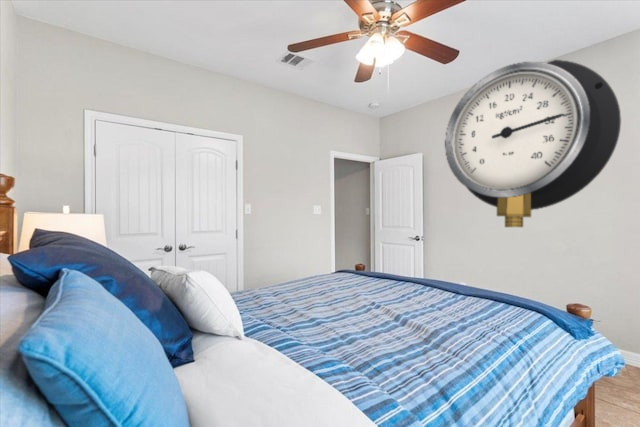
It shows **32** kg/cm²
